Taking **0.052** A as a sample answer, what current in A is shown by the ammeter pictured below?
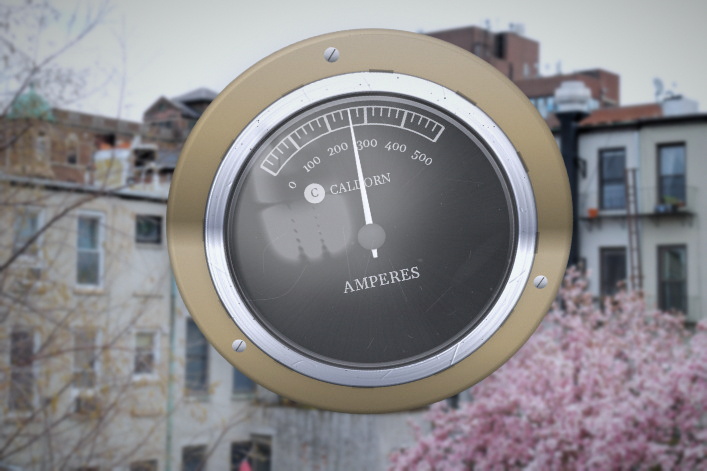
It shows **260** A
